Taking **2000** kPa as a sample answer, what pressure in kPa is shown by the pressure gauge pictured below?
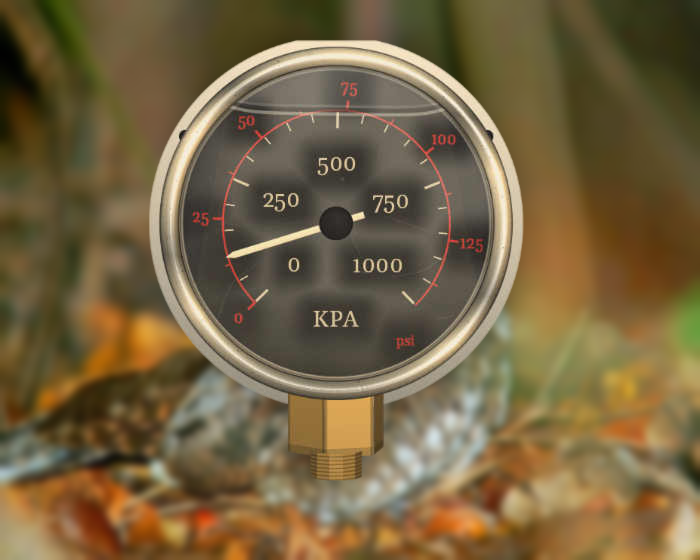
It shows **100** kPa
